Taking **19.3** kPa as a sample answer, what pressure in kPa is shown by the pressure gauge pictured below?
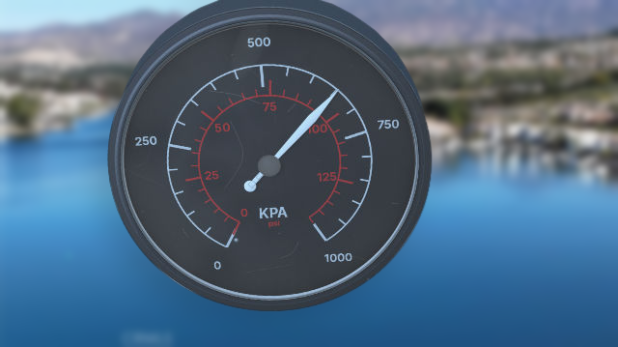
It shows **650** kPa
